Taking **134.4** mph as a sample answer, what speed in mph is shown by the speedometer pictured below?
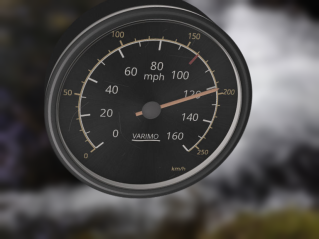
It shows **120** mph
